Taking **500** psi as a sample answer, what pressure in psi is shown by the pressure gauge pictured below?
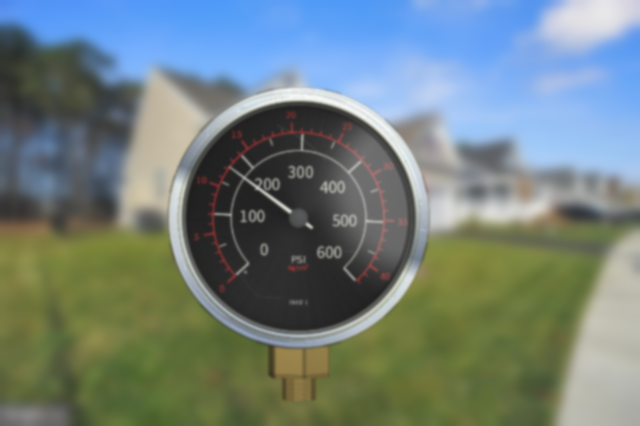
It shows **175** psi
